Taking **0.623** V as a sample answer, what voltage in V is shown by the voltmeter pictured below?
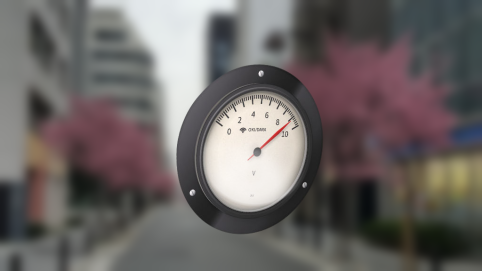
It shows **9** V
